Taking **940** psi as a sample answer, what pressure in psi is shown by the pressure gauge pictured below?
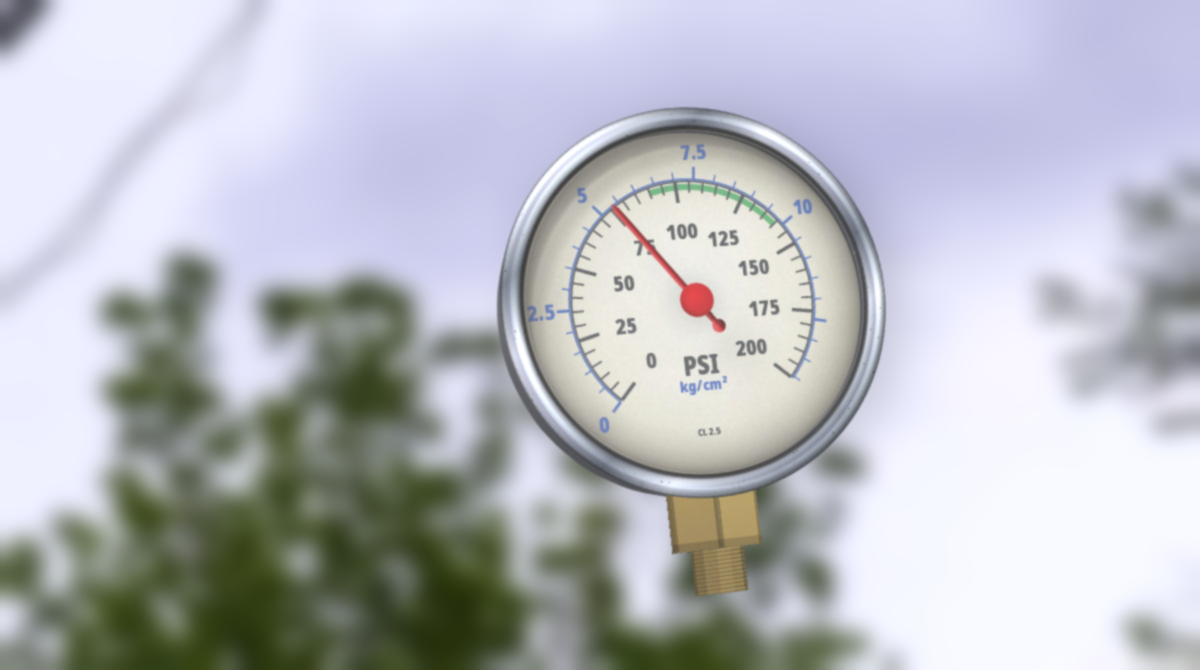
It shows **75** psi
